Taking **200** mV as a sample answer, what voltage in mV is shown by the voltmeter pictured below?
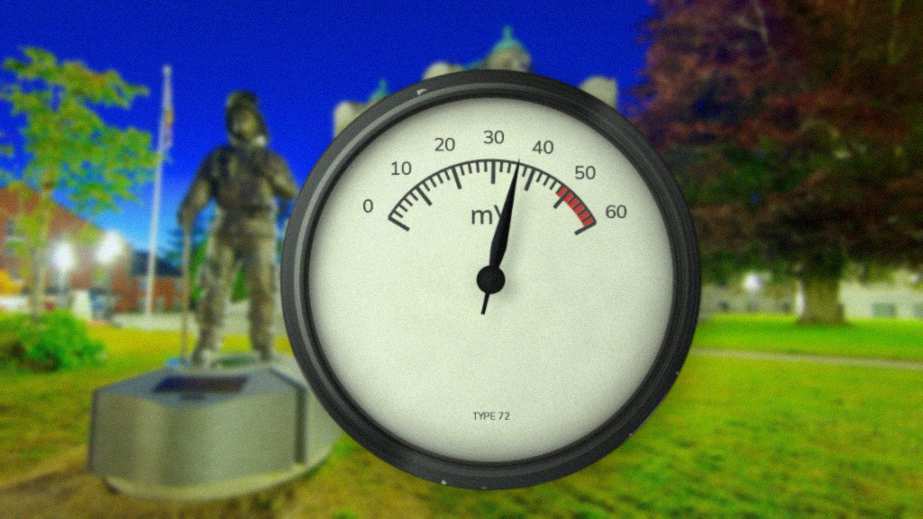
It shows **36** mV
